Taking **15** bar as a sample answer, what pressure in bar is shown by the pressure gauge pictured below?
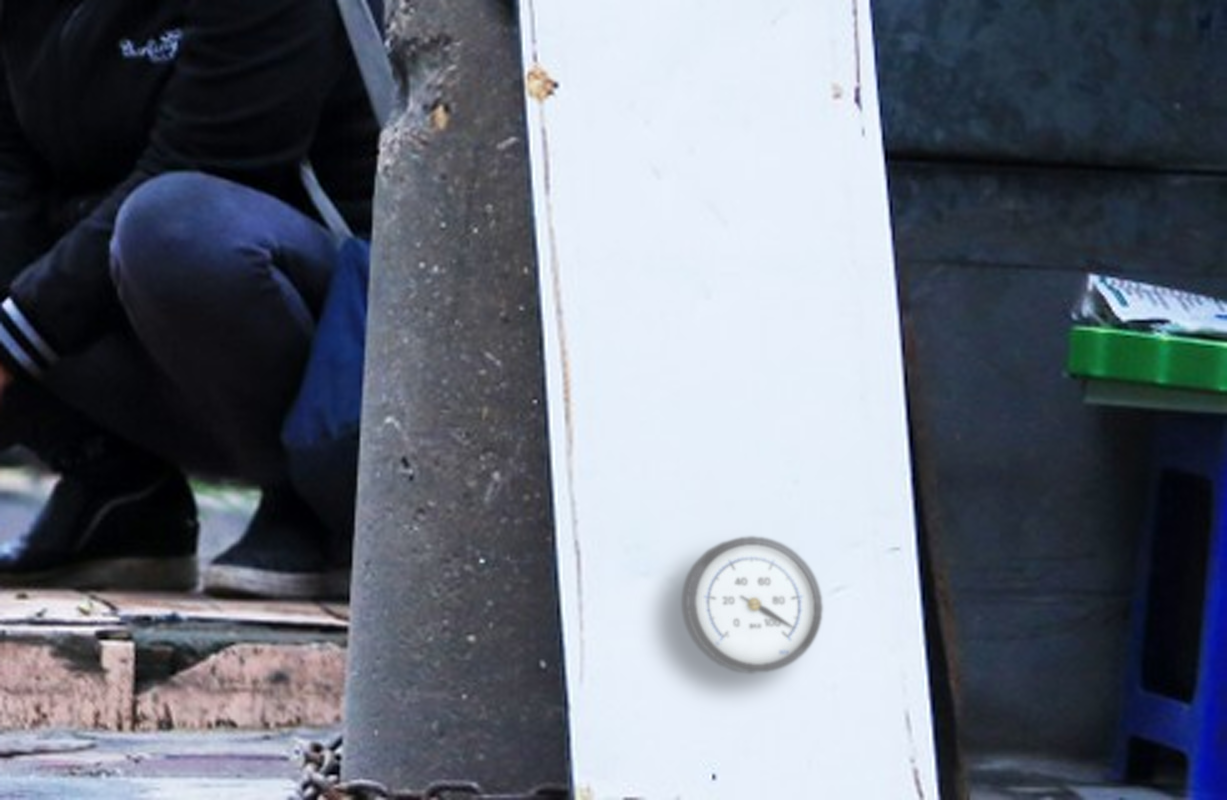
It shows **95** bar
